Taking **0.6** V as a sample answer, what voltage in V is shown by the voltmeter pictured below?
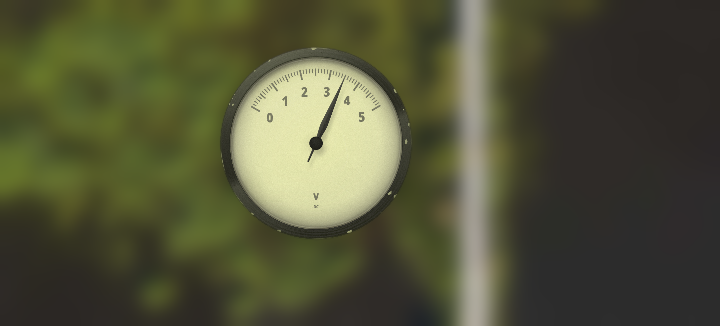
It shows **3.5** V
